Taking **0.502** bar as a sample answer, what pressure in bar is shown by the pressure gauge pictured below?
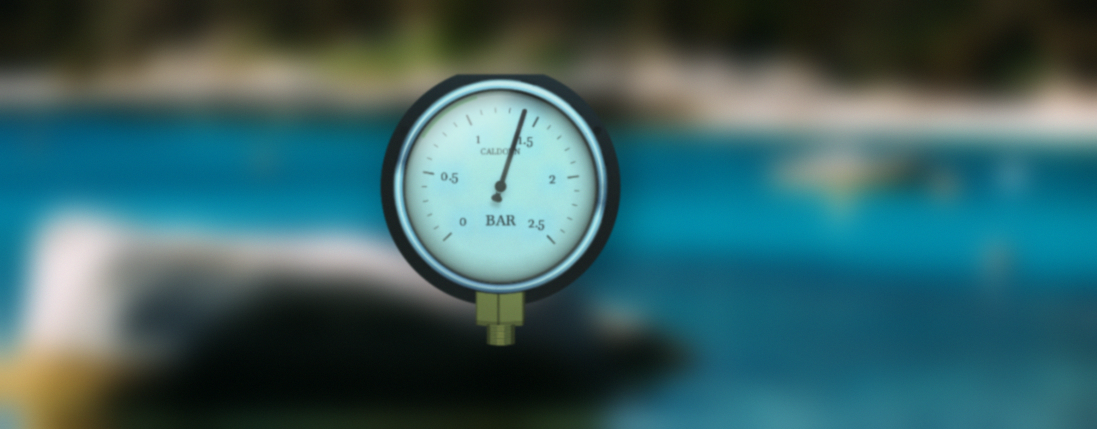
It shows **1.4** bar
